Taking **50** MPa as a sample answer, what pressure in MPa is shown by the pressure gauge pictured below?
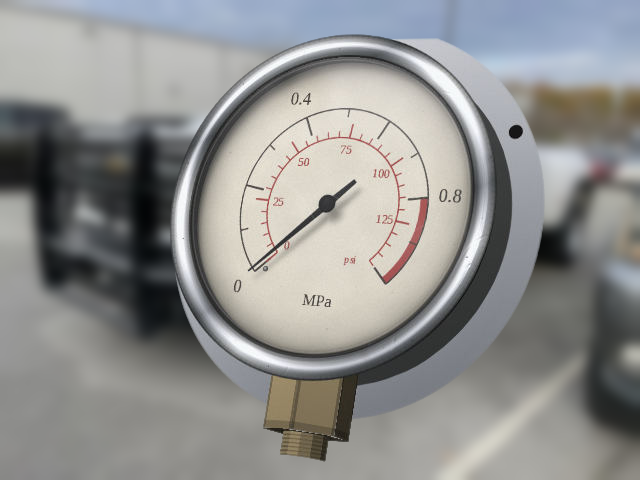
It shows **0** MPa
